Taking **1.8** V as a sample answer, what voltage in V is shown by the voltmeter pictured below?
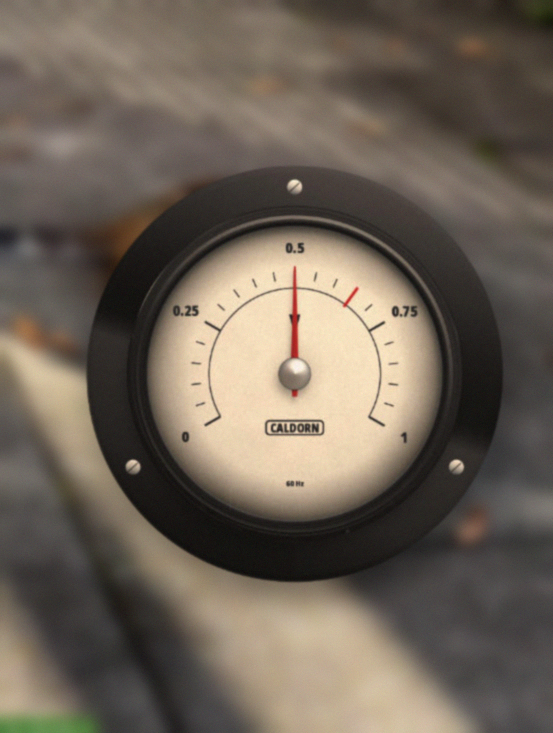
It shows **0.5** V
